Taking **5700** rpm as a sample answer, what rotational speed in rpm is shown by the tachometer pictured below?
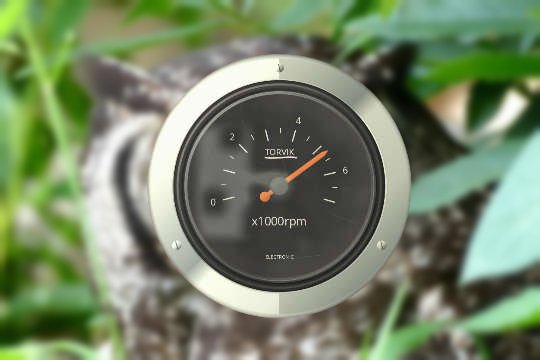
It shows **5250** rpm
